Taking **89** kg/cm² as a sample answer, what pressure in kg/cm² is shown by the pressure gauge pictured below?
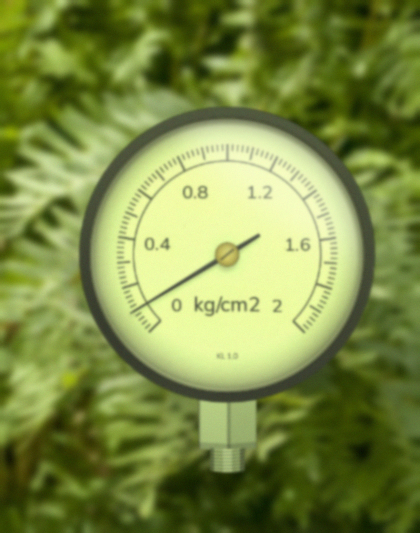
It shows **0.1** kg/cm²
